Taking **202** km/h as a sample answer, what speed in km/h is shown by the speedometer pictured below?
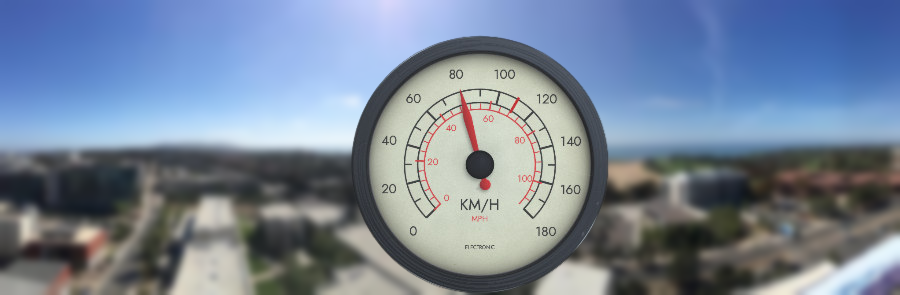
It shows **80** km/h
